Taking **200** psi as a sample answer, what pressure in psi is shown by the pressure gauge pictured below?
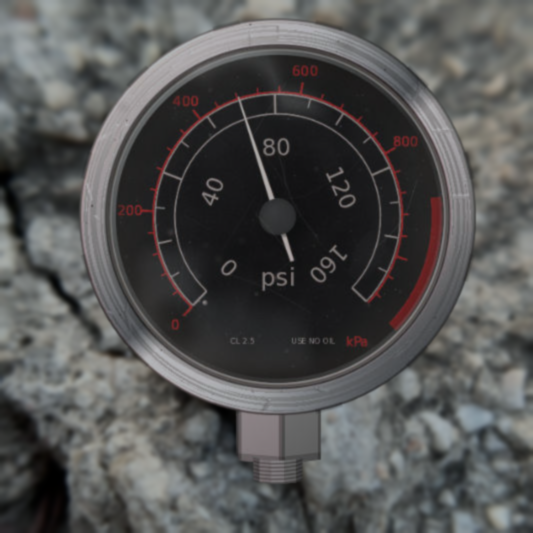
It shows **70** psi
